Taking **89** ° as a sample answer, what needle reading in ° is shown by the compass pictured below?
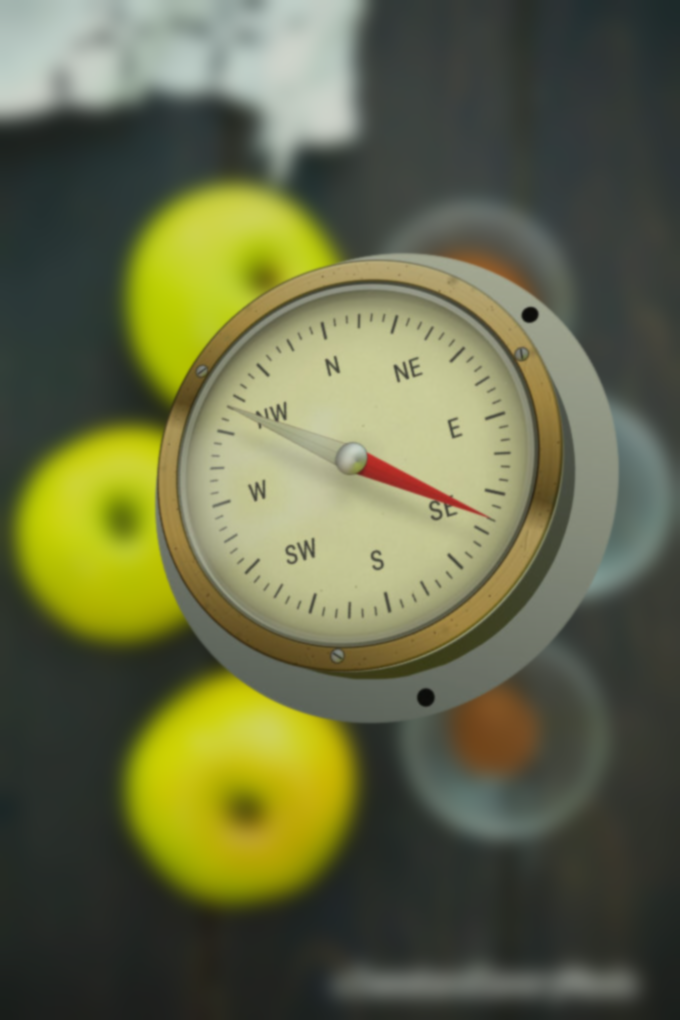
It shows **130** °
